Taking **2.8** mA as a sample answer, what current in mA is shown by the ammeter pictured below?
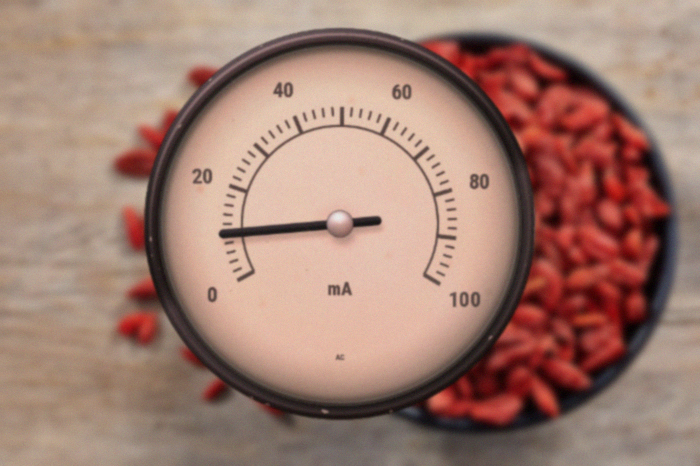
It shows **10** mA
